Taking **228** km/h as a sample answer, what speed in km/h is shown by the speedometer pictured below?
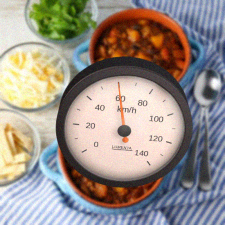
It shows **60** km/h
